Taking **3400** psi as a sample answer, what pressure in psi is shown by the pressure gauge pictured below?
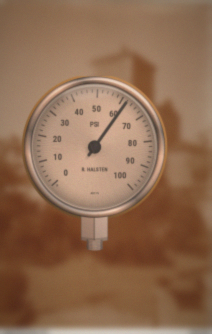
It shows **62** psi
